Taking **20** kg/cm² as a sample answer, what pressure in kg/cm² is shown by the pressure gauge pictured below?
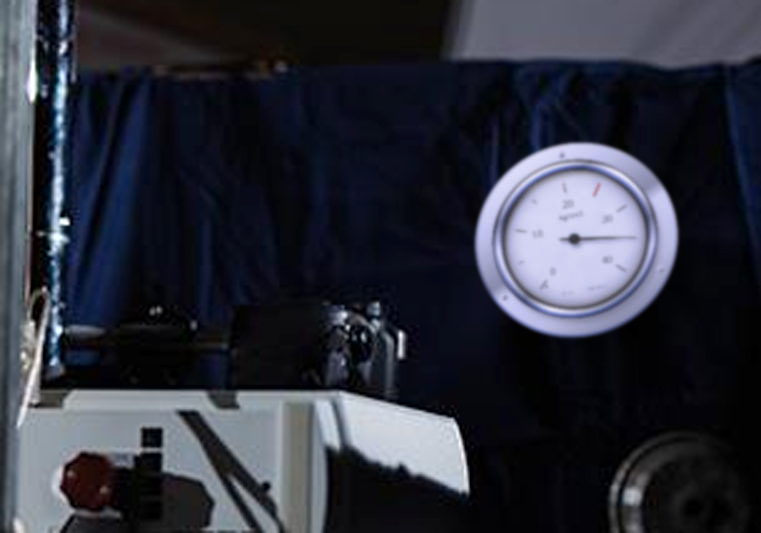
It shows **35** kg/cm²
